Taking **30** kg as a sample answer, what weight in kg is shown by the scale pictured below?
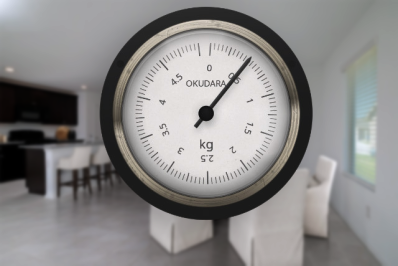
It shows **0.5** kg
